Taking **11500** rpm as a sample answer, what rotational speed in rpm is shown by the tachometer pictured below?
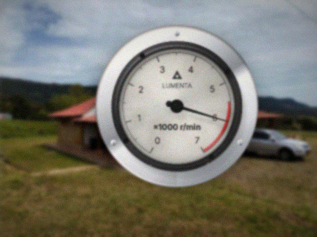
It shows **6000** rpm
